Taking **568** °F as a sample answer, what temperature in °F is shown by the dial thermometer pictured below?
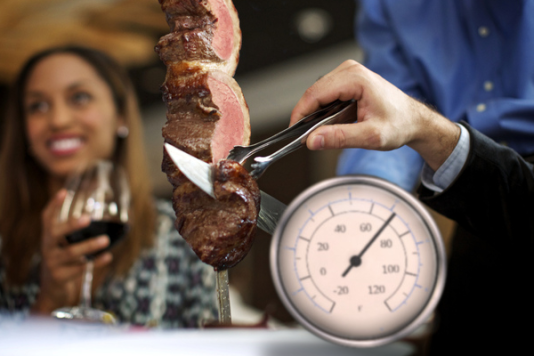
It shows **70** °F
